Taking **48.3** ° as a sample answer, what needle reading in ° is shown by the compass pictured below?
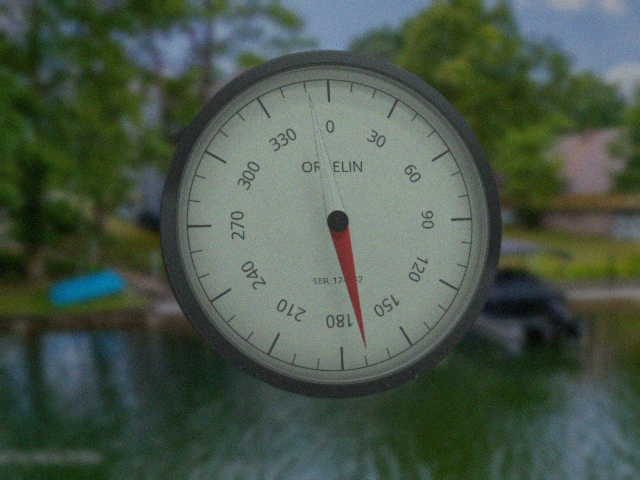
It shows **170** °
